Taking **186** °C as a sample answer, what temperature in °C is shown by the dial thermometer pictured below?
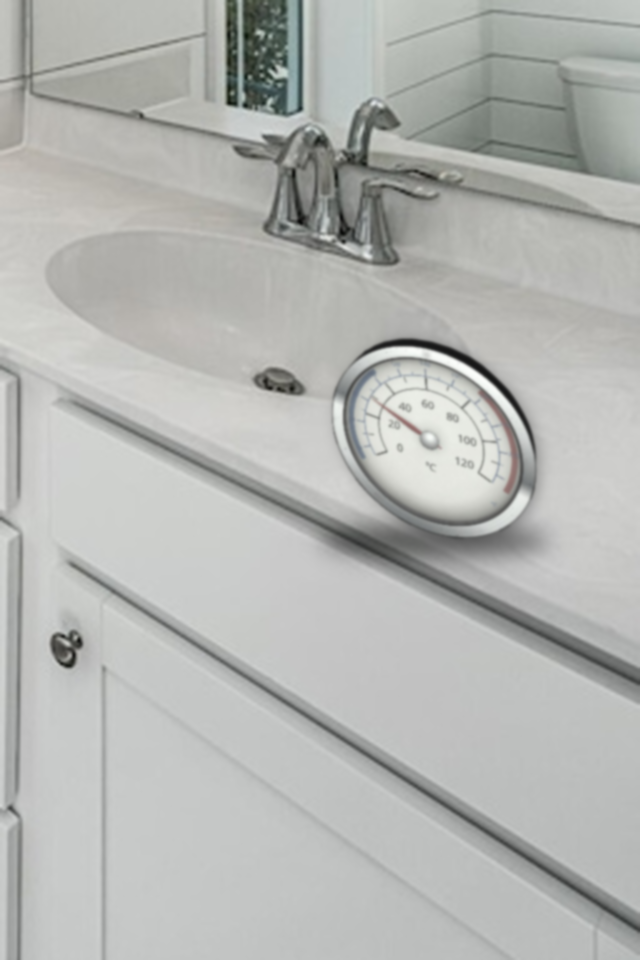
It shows **30** °C
